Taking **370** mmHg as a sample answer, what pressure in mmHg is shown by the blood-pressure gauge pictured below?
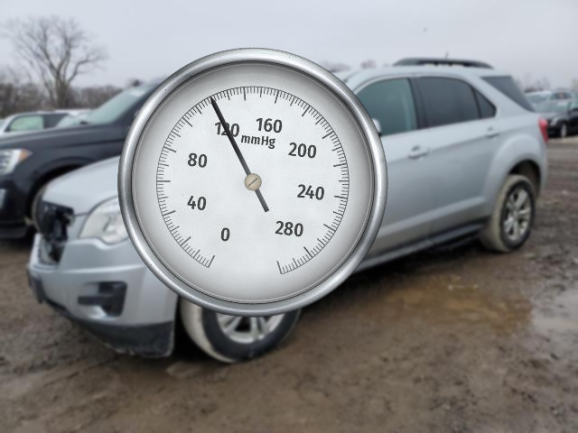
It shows **120** mmHg
